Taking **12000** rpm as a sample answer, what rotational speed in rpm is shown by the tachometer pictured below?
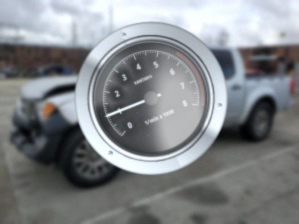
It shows **1000** rpm
